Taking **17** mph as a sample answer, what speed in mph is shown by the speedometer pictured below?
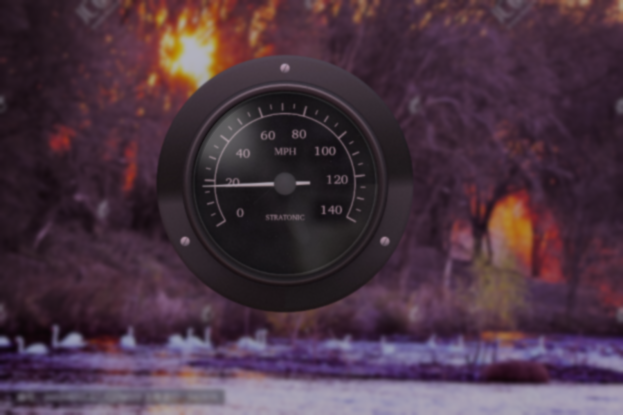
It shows **17.5** mph
